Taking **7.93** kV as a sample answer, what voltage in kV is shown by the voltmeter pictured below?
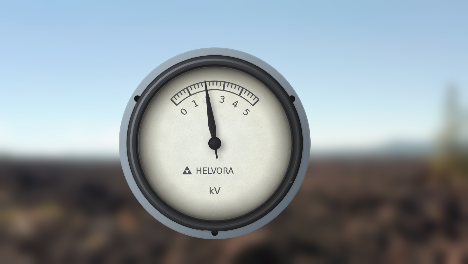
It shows **2** kV
